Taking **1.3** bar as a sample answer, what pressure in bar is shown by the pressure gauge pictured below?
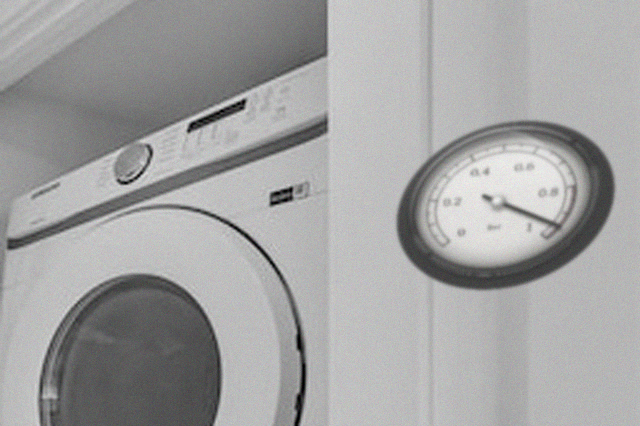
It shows **0.95** bar
